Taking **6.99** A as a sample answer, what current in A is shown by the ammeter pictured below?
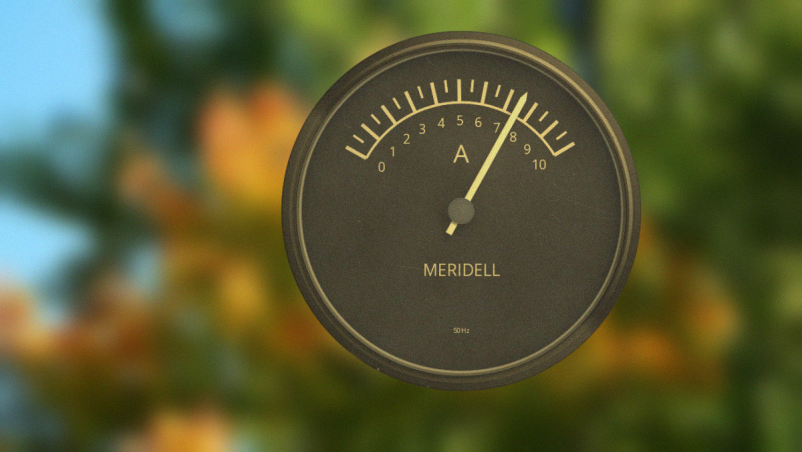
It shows **7.5** A
